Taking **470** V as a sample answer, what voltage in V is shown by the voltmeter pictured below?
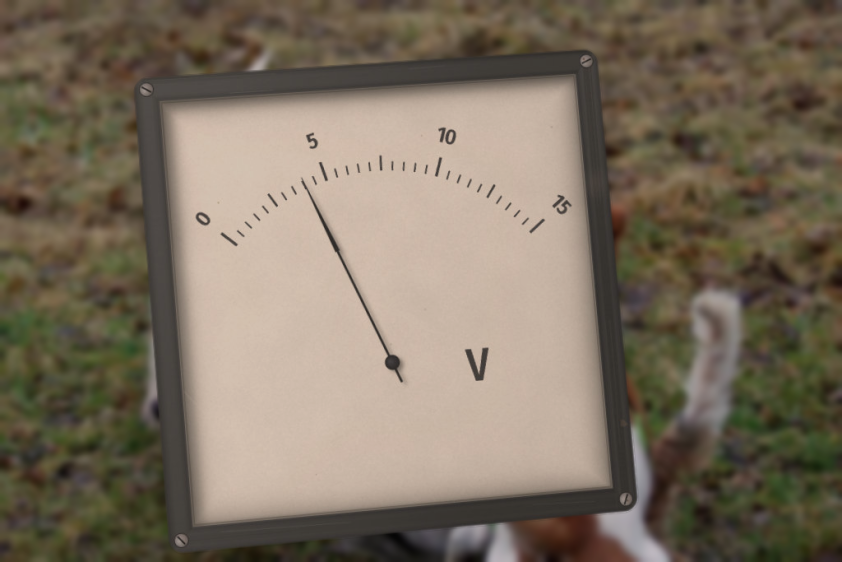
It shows **4** V
